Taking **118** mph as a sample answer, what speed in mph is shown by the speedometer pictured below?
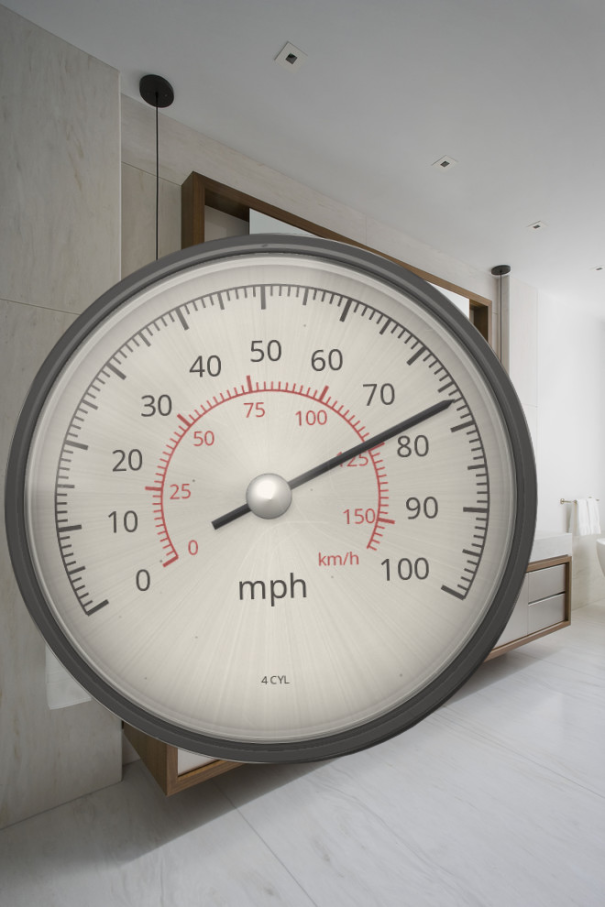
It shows **77** mph
